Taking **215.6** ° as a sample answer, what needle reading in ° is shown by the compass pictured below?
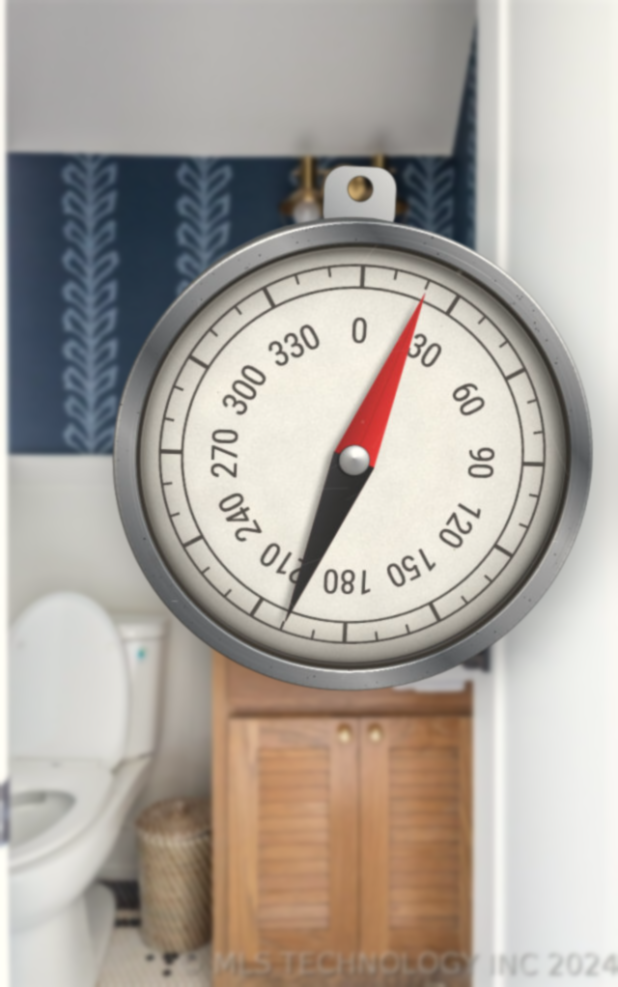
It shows **20** °
